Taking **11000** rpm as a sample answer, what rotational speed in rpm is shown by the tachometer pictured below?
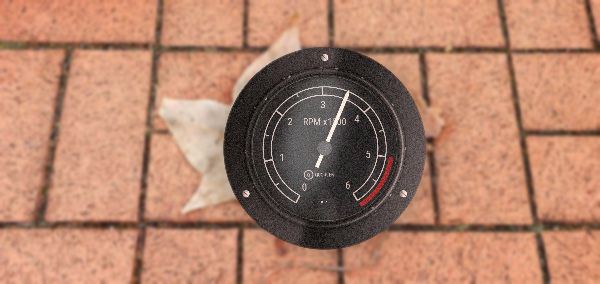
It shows **3500** rpm
